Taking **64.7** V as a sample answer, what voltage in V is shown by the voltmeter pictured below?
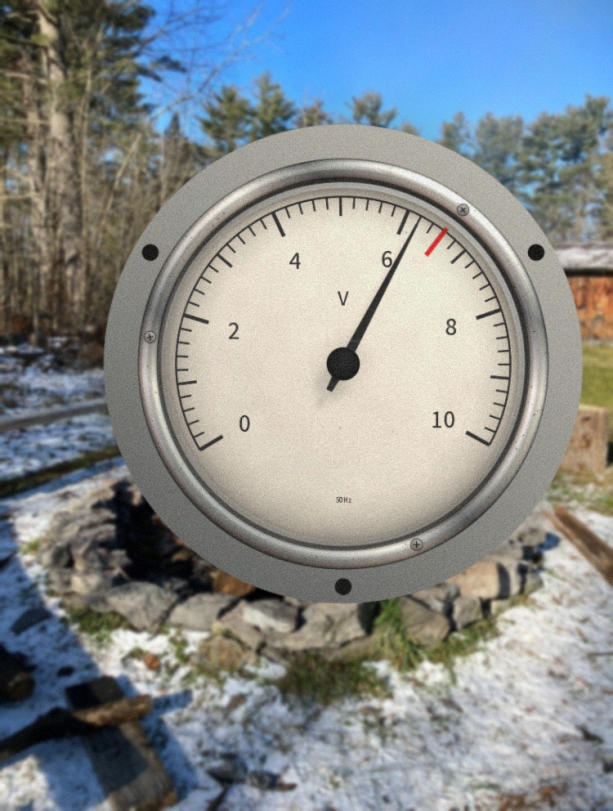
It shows **6.2** V
